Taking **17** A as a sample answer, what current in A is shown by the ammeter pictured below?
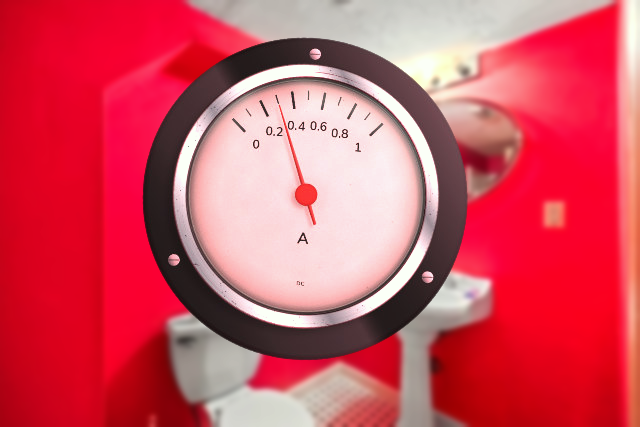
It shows **0.3** A
